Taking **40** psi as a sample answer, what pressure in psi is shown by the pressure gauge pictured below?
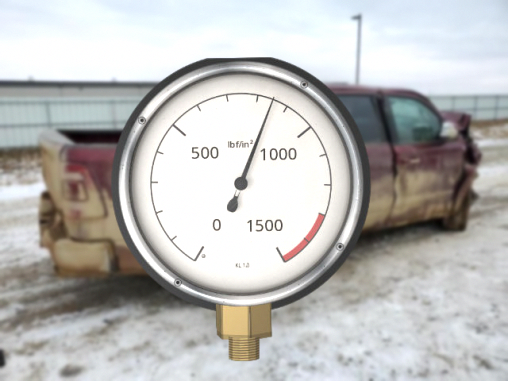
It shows **850** psi
